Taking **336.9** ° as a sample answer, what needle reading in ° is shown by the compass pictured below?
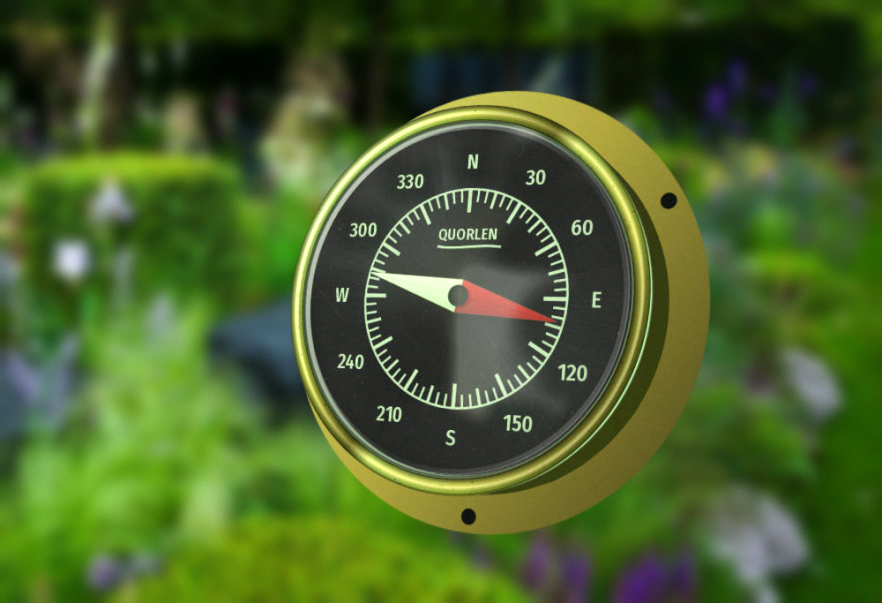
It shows **102.5** °
